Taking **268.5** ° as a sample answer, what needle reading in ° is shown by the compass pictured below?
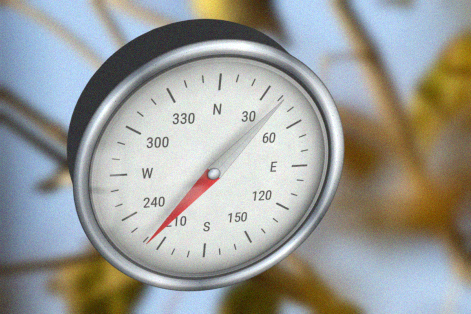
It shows **220** °
